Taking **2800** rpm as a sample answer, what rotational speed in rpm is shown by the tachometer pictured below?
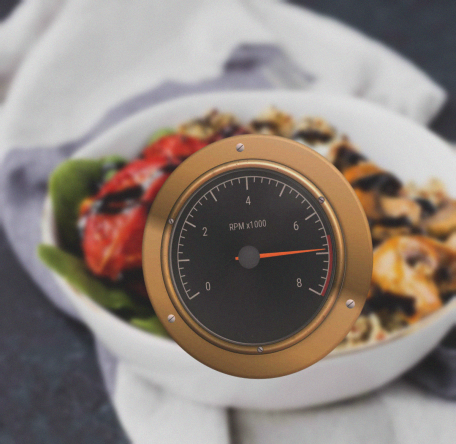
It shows **6900** rpm
